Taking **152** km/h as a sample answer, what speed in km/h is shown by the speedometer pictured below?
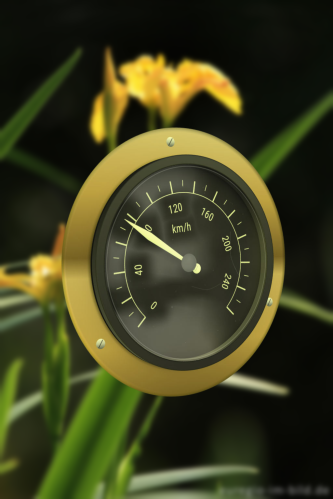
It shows **75** km/h
